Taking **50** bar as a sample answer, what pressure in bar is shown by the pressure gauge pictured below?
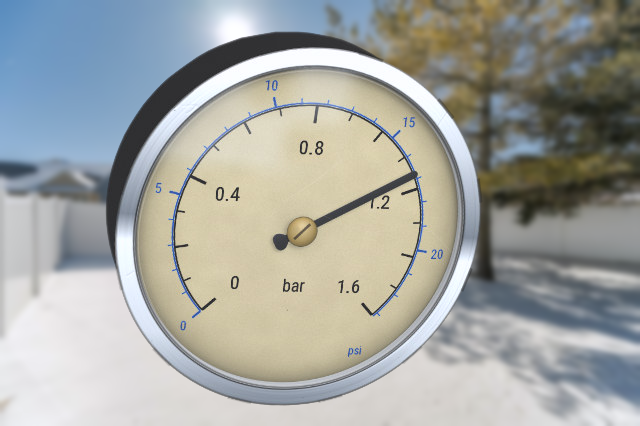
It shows **1.15** bar
